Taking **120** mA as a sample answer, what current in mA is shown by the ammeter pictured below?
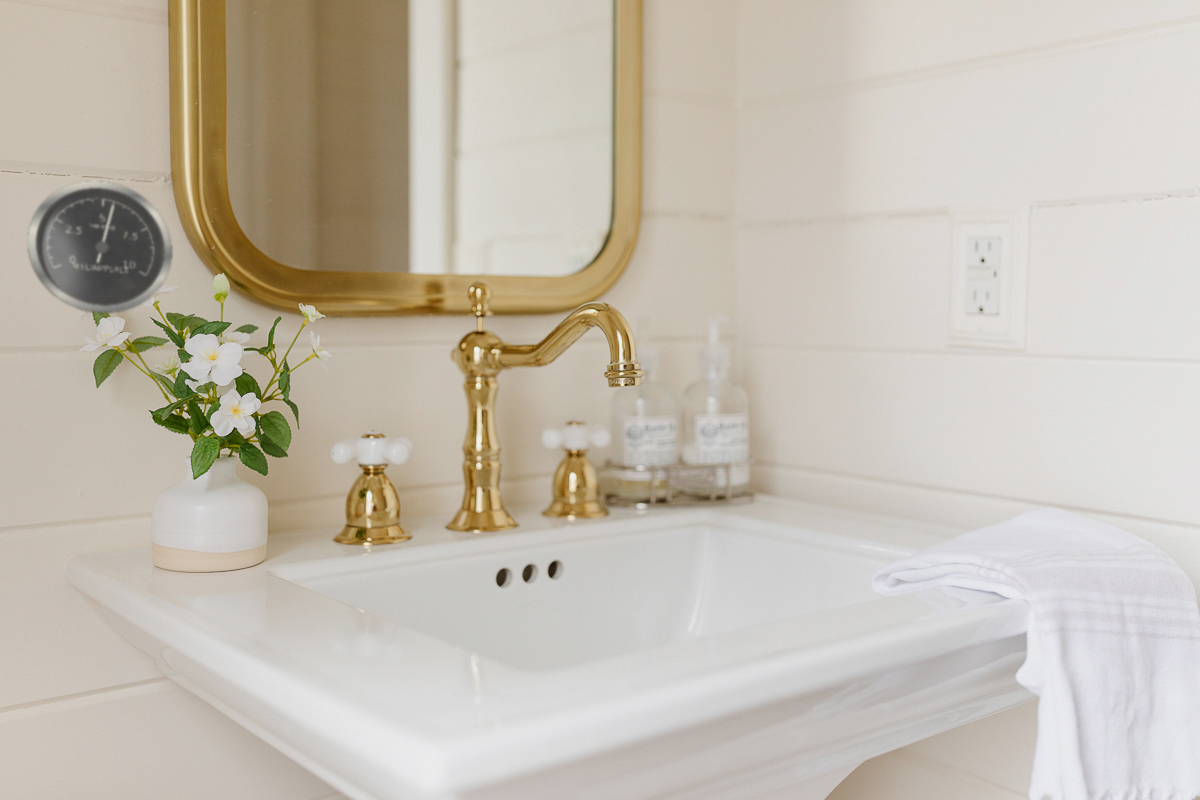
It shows **5.5** mA
